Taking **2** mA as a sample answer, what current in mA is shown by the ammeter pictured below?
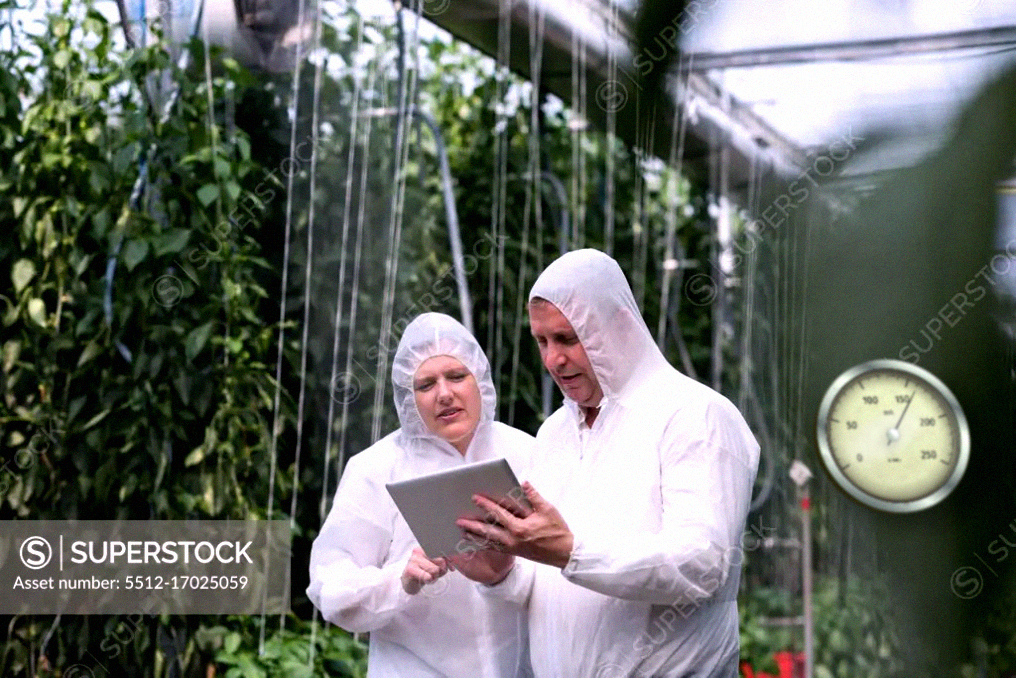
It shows **160** mA
